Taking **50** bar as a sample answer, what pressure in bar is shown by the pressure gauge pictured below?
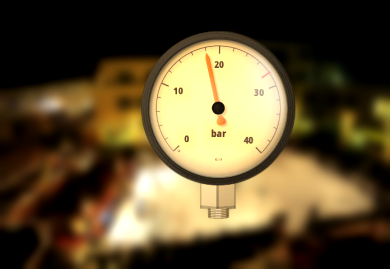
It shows **18** bar
